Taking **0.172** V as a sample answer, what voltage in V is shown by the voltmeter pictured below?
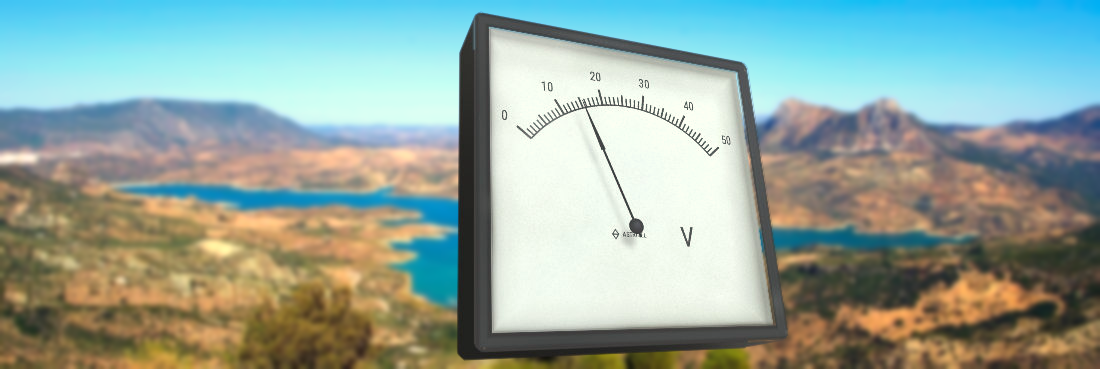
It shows **15** V
